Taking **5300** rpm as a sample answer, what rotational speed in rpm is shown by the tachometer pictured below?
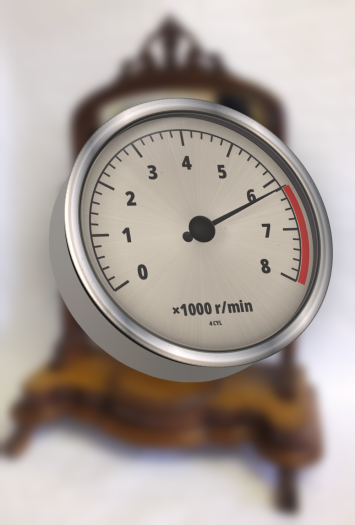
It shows **6200** rpm
